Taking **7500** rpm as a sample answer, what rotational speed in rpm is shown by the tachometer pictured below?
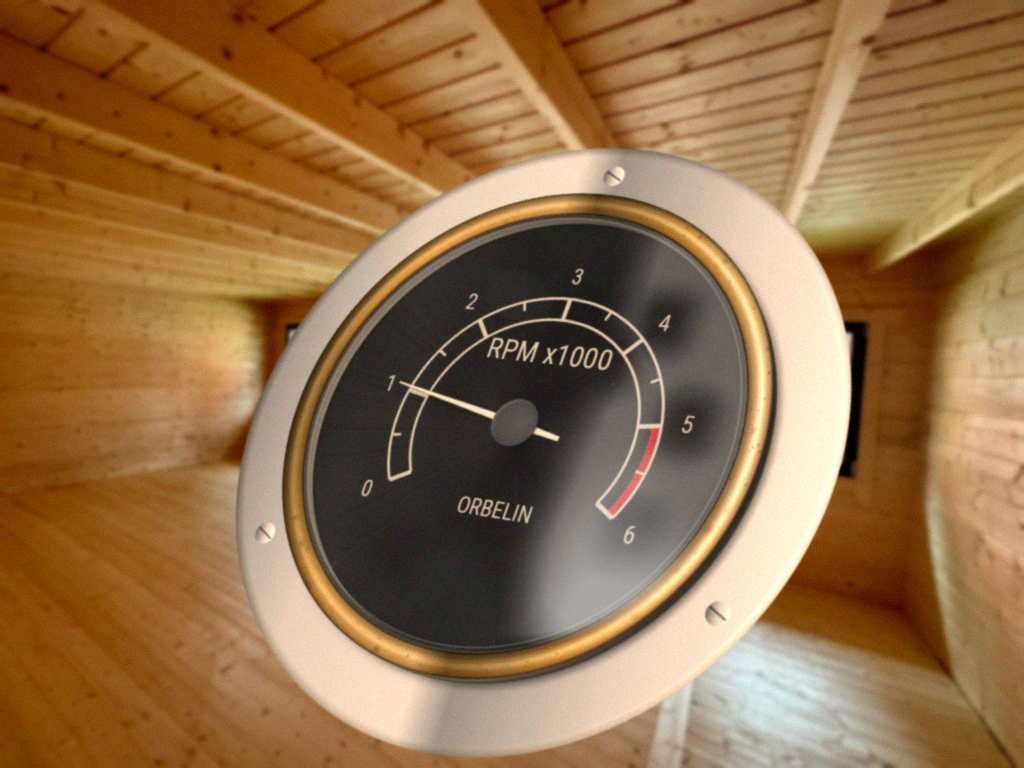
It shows **1000** rpm
